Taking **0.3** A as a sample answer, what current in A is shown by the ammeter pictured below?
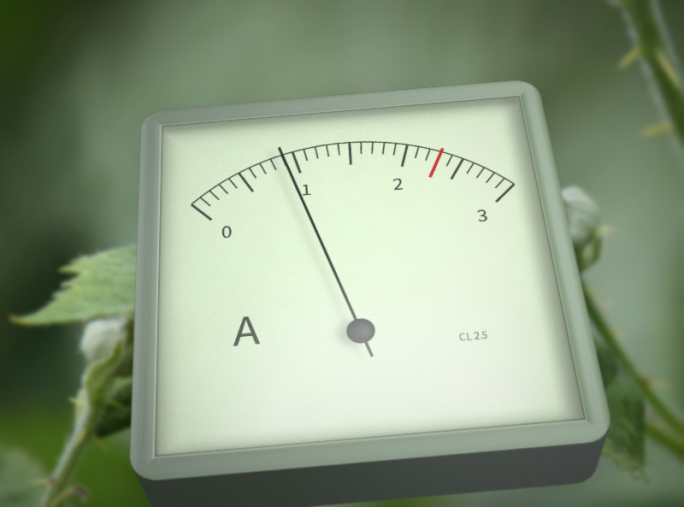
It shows **0.9** A
